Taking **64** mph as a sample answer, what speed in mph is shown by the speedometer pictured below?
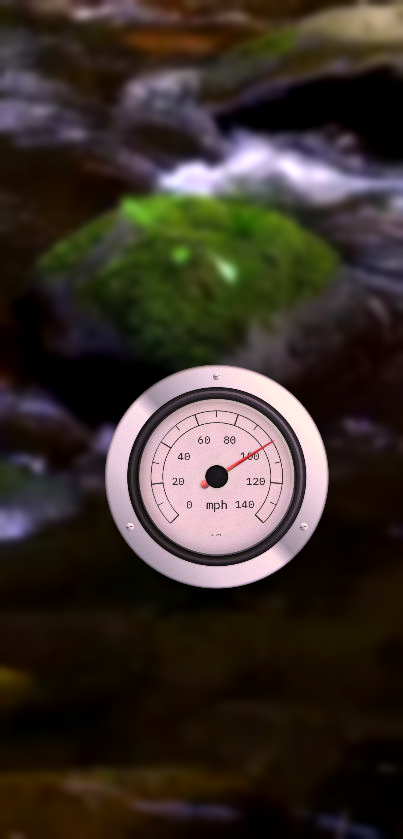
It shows **100** mph
